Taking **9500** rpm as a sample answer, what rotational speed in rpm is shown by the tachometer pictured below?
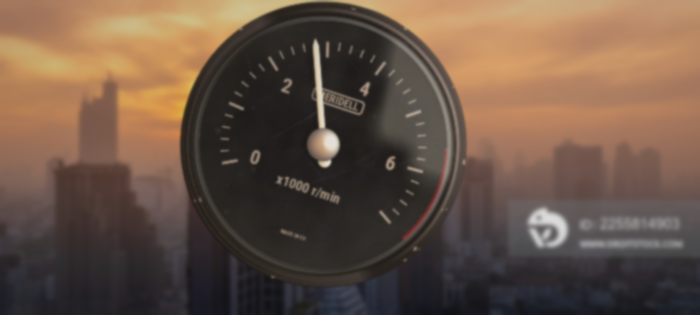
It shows **2800** rpm
